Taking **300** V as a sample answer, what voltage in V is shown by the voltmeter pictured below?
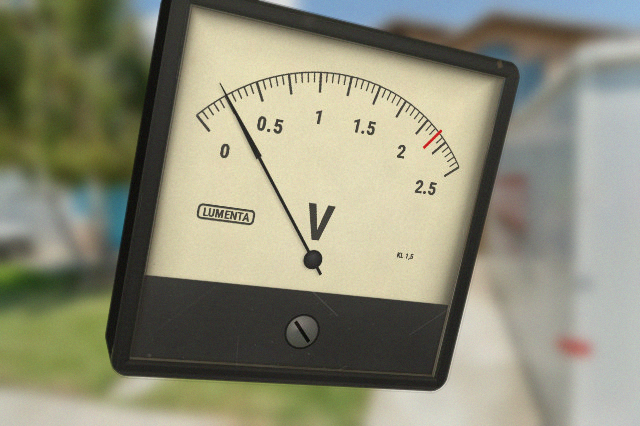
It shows **0.25** V
